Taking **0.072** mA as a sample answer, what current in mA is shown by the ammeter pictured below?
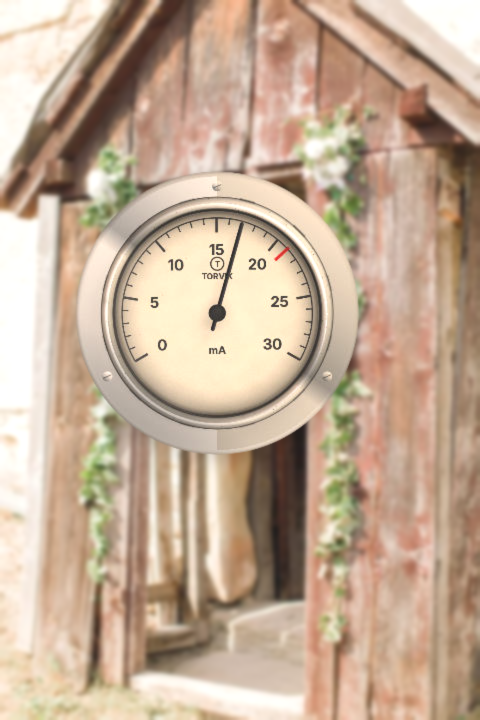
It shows **17** mA
